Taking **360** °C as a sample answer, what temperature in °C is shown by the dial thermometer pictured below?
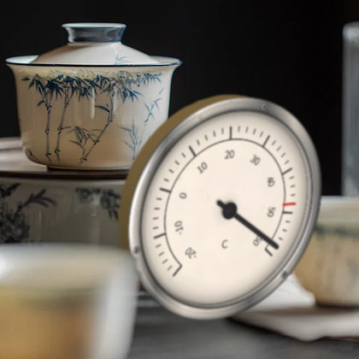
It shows **58** °C
